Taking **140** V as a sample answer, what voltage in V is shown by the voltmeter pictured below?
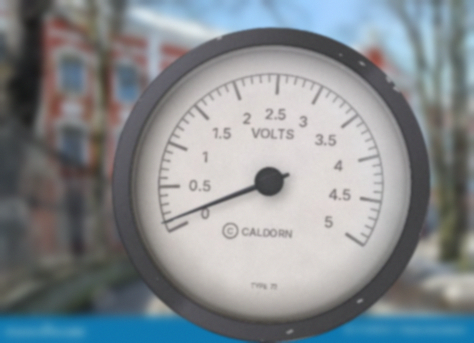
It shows **0.1** V
